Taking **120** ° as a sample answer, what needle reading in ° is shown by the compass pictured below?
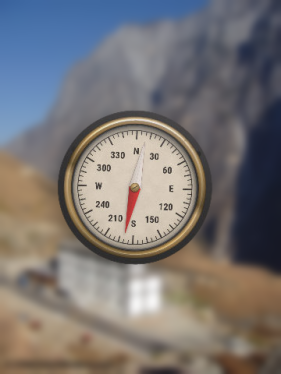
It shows **190** °
